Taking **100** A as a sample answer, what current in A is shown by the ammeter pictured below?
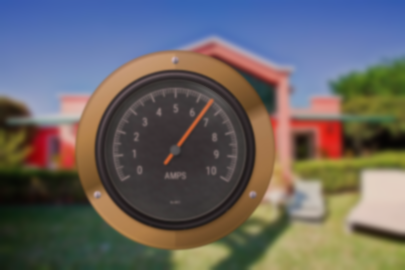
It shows **6.5** A
